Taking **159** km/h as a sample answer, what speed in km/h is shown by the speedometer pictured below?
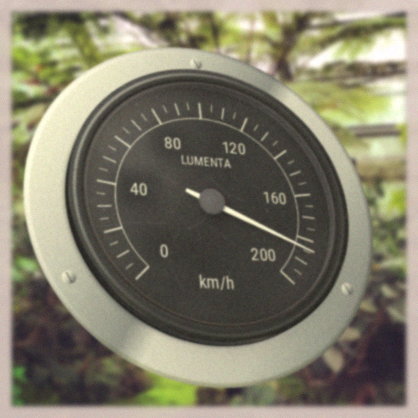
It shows **185** km/h
